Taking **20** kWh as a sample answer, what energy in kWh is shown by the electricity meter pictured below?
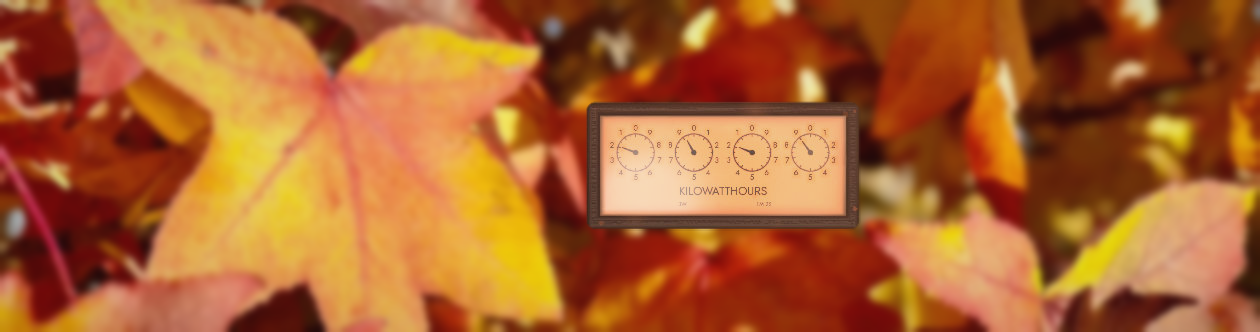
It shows **1919** kWh
